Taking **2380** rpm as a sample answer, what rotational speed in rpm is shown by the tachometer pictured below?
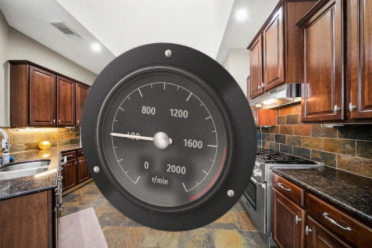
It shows **400** rpm
